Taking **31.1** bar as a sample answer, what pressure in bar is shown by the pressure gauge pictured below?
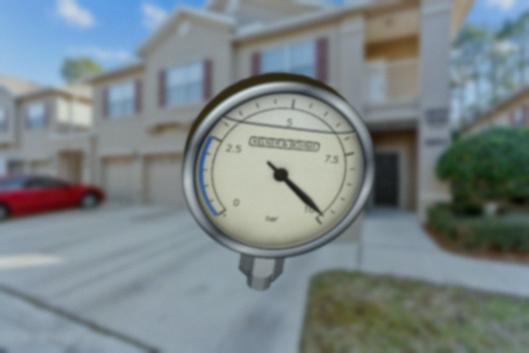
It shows **9.75** bar
